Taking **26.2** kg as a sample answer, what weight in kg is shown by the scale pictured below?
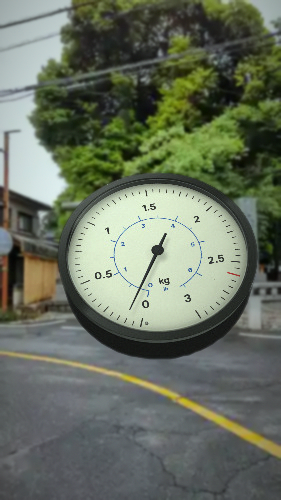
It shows **0.1** kg
